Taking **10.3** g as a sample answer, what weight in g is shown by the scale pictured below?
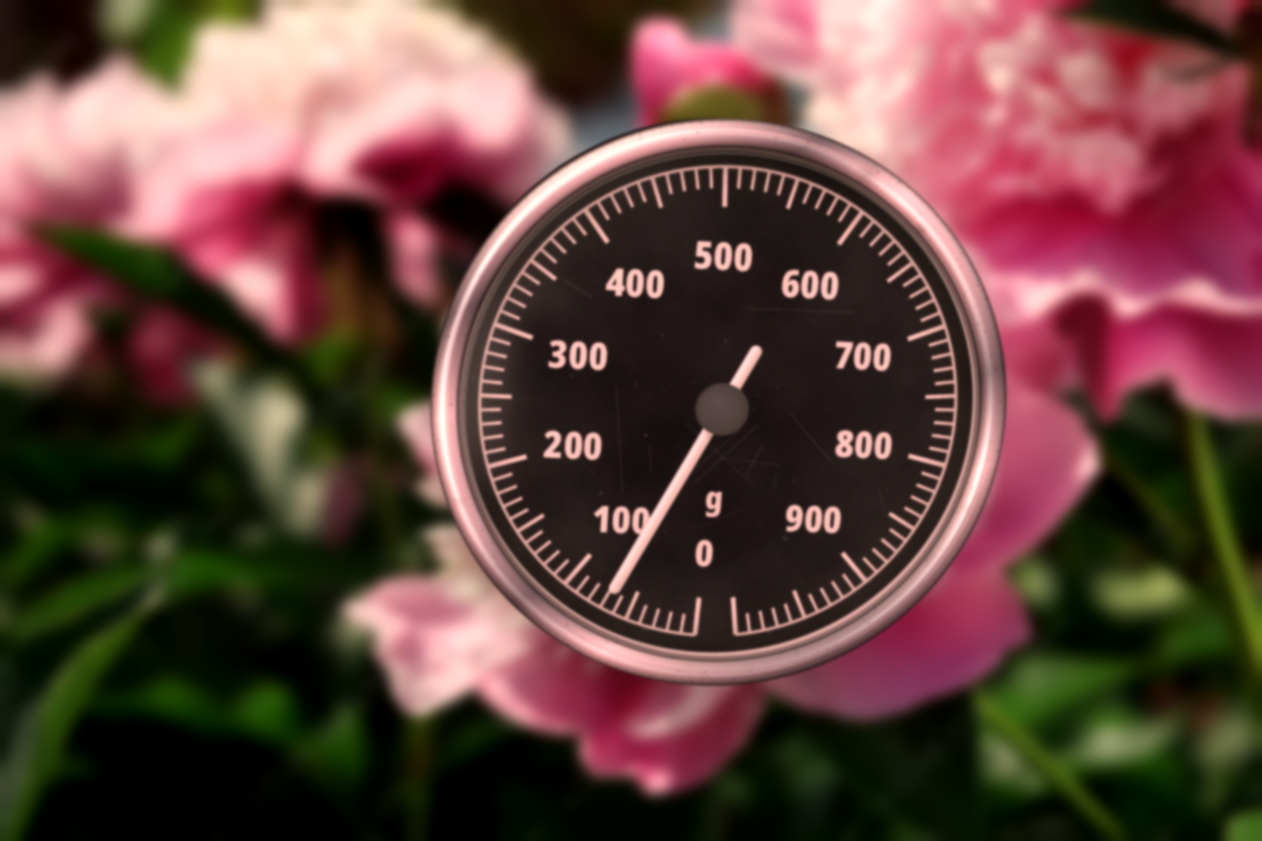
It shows **70** g
